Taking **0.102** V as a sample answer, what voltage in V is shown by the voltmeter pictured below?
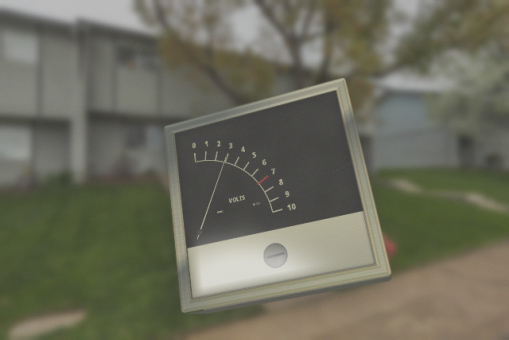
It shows **3** V
